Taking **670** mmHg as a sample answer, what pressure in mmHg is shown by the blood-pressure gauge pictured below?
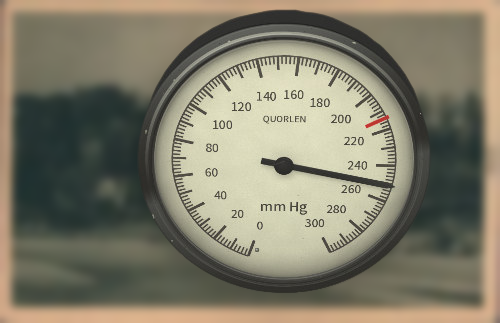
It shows **250** mmHg
